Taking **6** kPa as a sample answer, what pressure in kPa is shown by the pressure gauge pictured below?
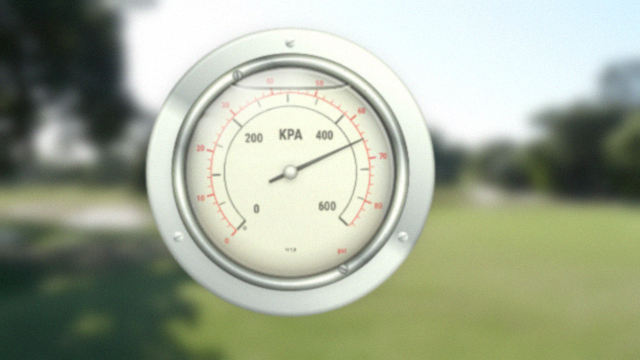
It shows **450** kPa
